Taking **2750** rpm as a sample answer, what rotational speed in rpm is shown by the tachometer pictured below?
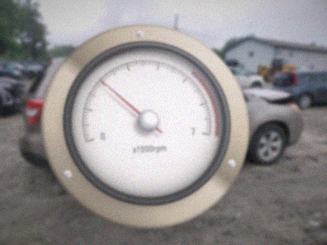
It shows **2000** rpm
